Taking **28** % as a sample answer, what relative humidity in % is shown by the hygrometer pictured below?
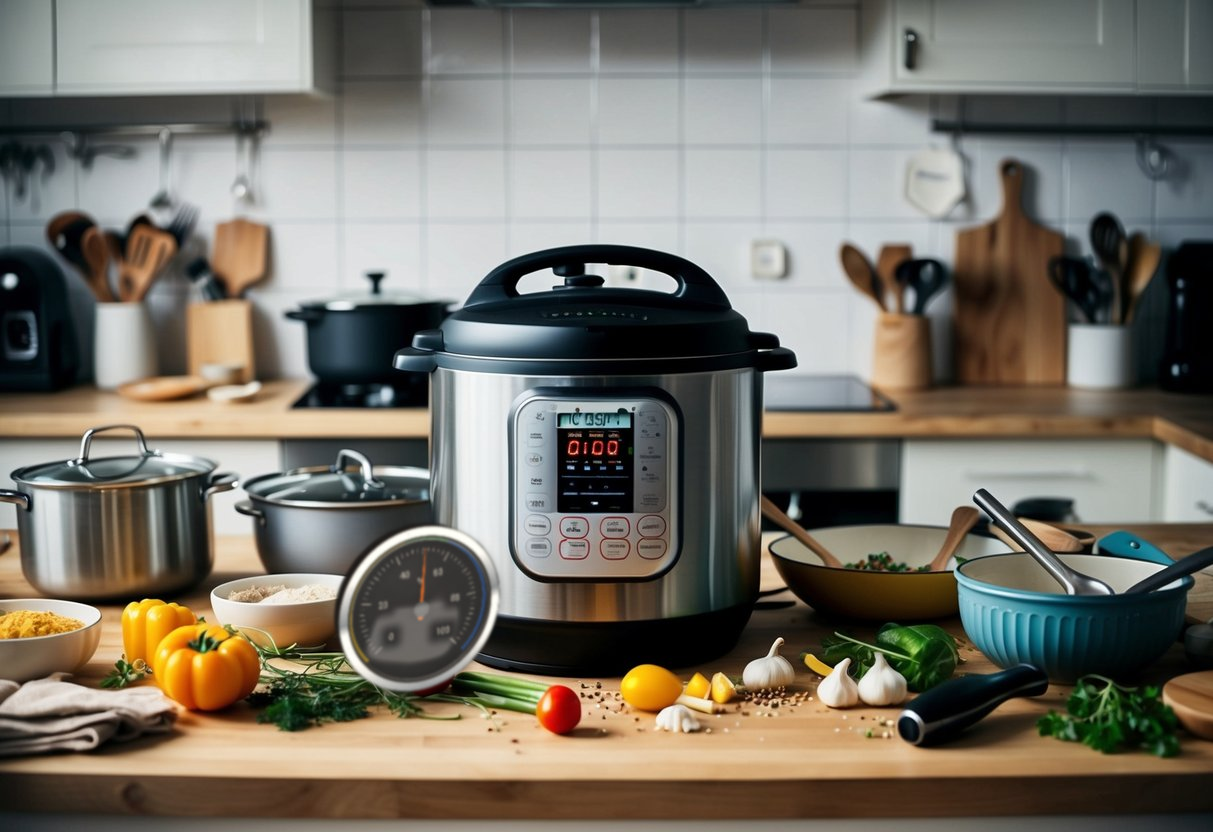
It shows **50** %
